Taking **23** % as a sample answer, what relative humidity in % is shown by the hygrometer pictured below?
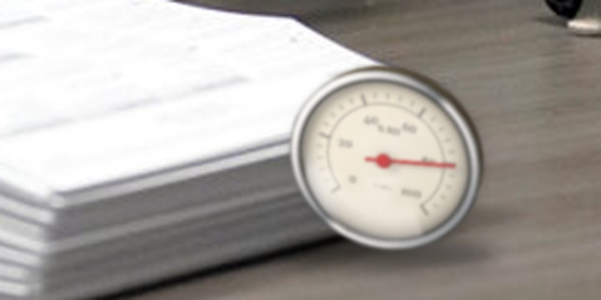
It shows **80** %
